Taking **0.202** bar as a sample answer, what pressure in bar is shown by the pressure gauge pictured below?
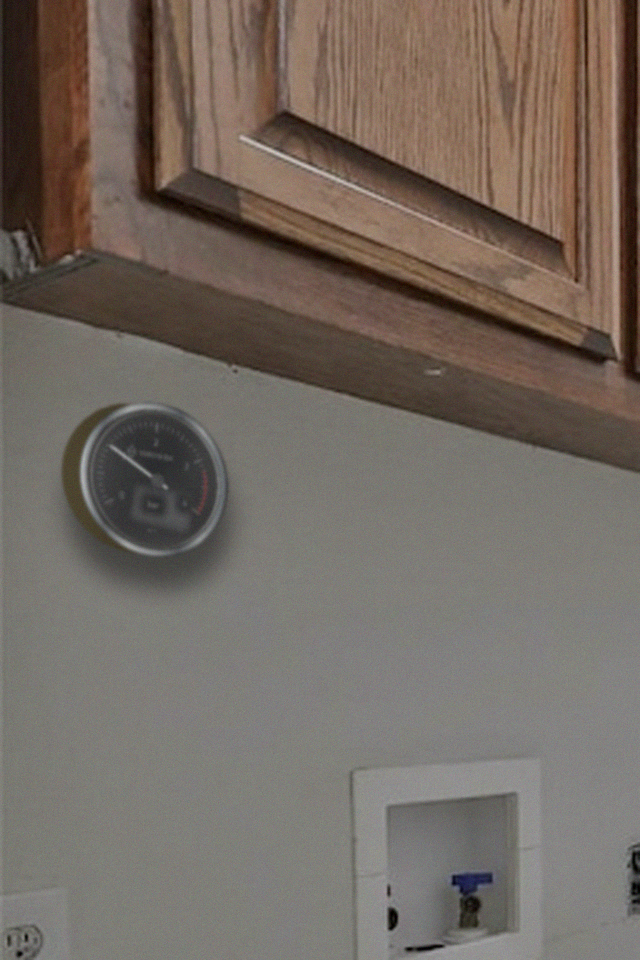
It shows **1** bar
